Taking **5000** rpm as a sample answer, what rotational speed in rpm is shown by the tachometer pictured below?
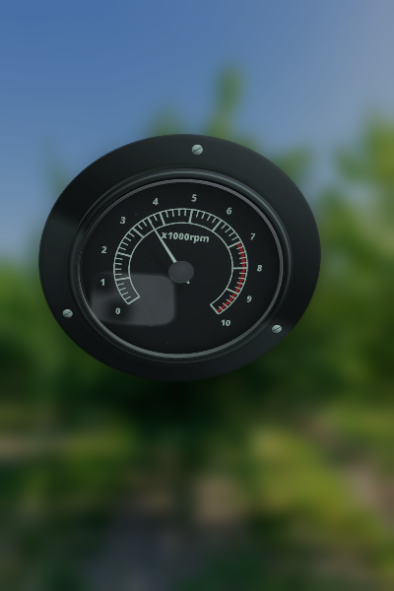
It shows **3600** rpm
